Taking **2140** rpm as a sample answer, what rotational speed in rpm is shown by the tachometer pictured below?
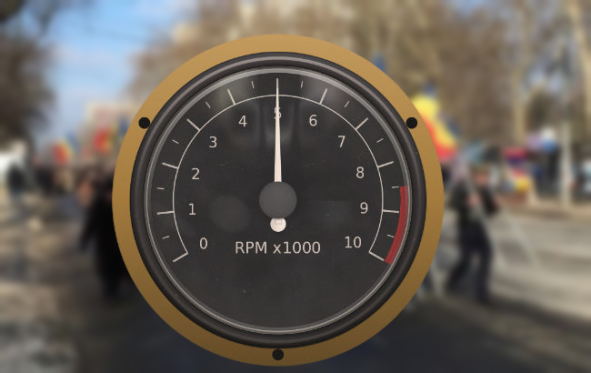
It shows **5000** rpm
